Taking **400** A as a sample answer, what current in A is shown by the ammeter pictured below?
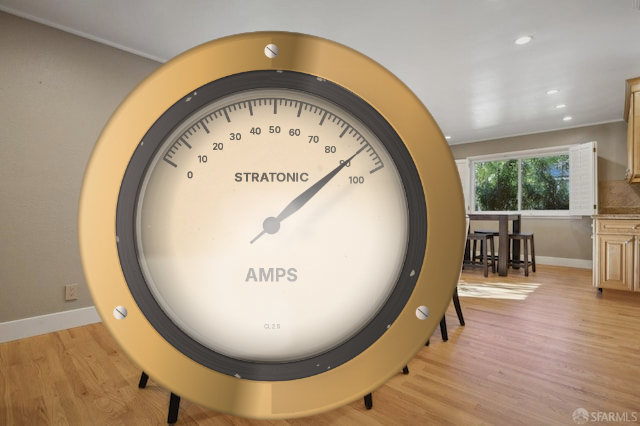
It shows **90** A
